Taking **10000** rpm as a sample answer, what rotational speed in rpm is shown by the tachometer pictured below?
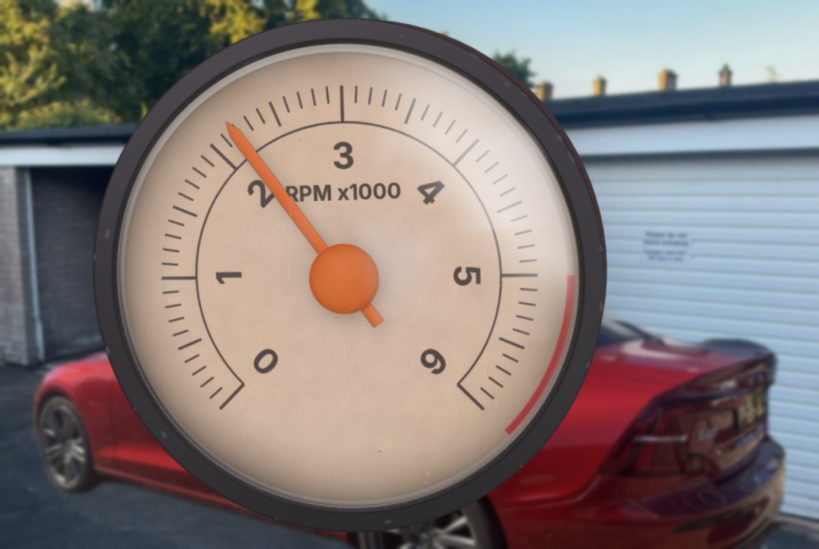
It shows **2200** rpm
